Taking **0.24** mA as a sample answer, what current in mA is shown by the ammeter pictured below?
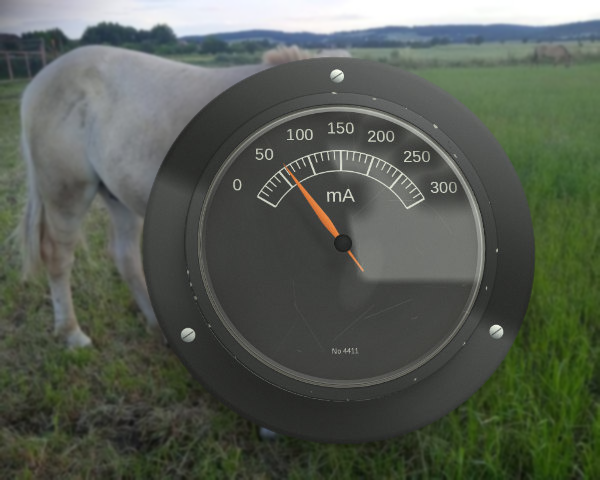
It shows **60** mA
